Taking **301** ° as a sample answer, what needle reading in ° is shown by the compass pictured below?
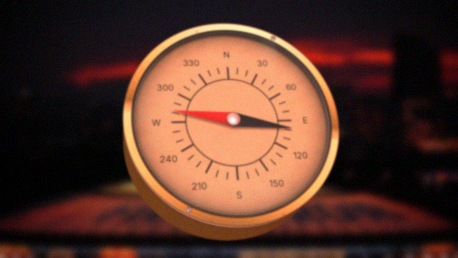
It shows **280** °
